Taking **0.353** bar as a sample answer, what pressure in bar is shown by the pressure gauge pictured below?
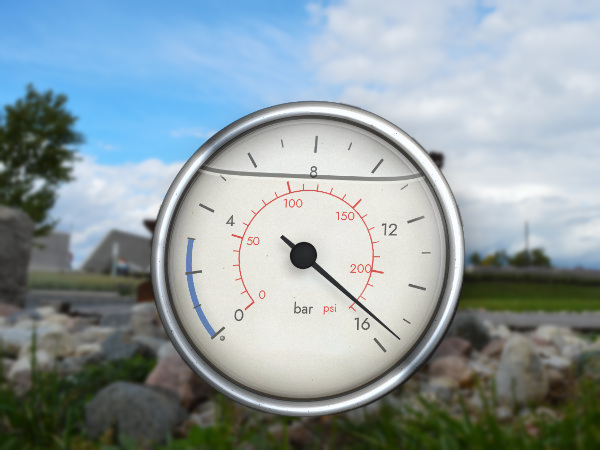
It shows **15.5** bar
